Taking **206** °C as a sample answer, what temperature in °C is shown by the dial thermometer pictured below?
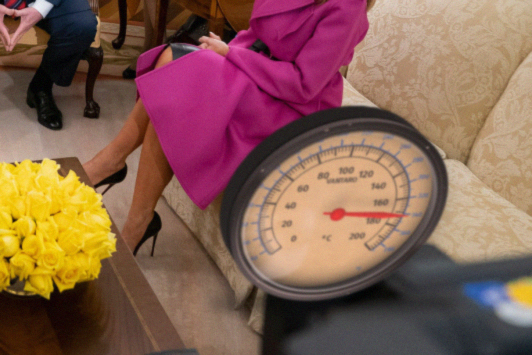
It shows **170** °C
